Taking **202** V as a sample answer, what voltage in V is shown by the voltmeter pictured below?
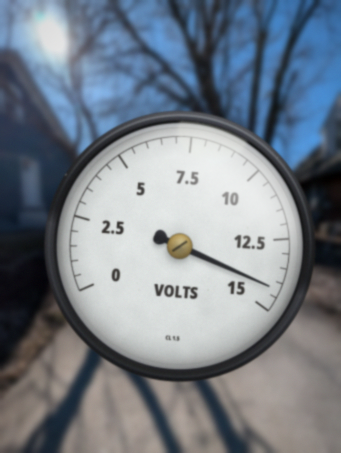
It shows **14.25** V
